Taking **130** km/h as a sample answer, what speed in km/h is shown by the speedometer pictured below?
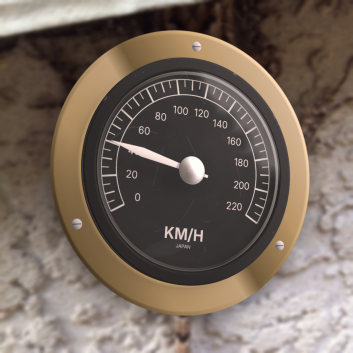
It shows **40** km/h
